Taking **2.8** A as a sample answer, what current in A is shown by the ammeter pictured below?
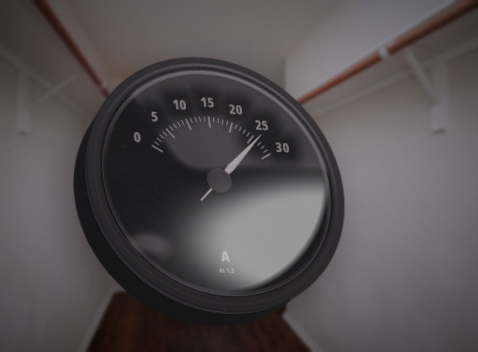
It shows **26** A
